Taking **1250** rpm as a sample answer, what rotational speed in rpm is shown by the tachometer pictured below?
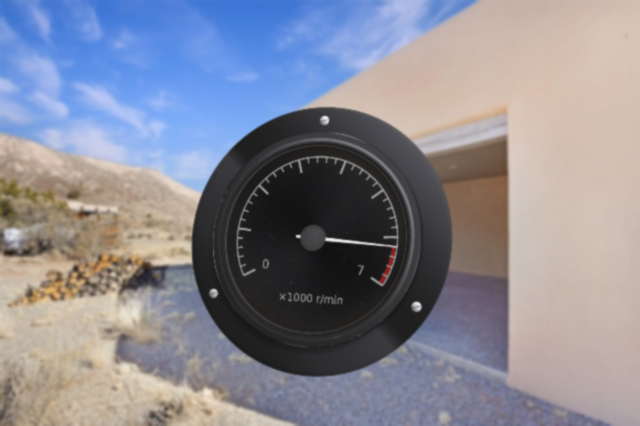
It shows **6200** rpm
